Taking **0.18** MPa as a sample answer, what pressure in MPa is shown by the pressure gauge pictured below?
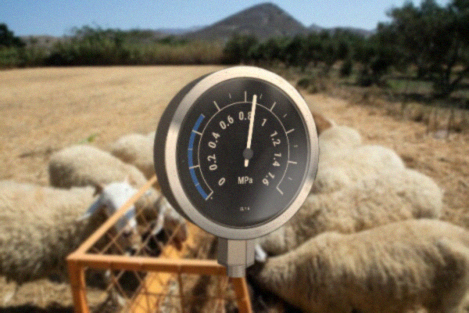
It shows **0.85** MPa
